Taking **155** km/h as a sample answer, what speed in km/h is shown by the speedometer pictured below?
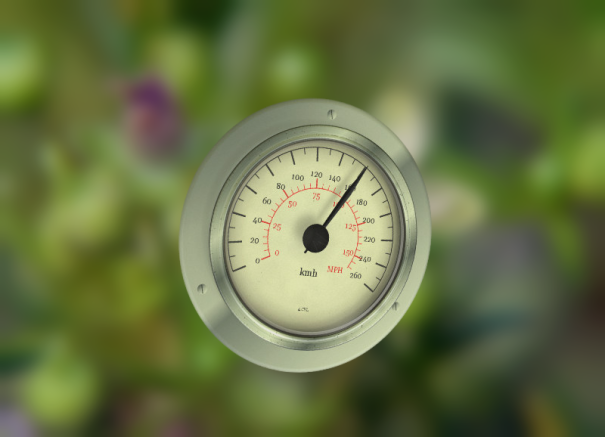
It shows **160** km/h
